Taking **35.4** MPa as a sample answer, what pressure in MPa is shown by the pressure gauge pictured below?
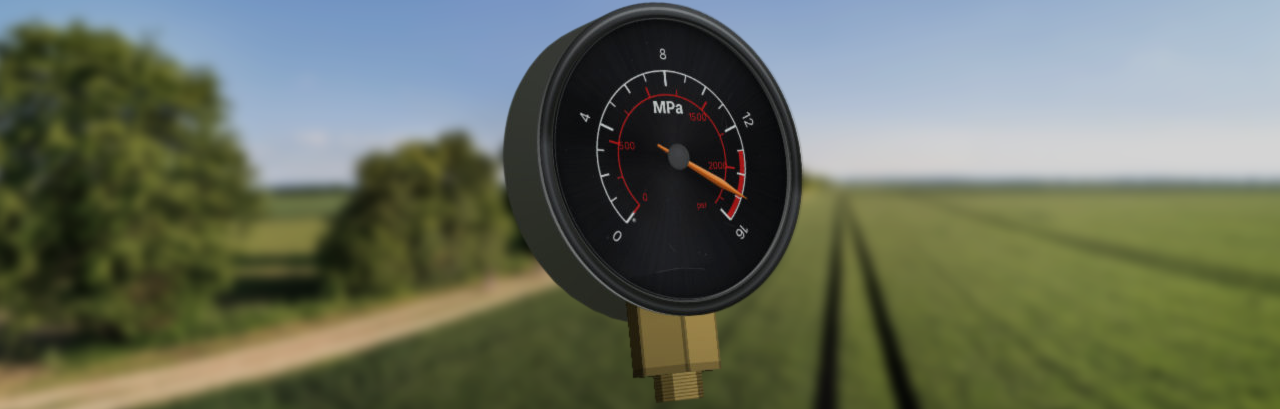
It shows **15** MPa
